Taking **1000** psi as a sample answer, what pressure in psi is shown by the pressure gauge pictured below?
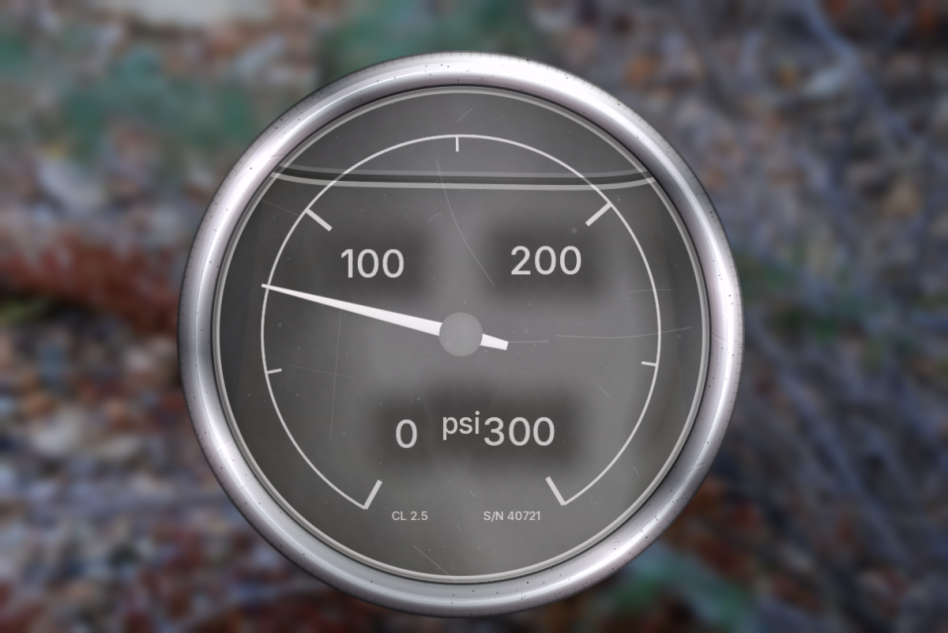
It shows **75** psi
